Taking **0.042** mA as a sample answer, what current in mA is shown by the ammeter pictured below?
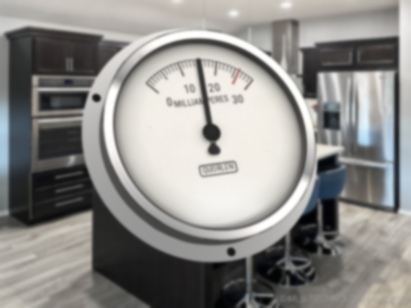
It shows **15** mA
